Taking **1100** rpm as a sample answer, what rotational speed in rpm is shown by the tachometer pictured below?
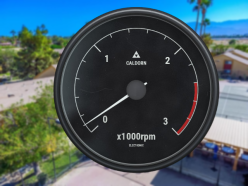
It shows **100** rpm
